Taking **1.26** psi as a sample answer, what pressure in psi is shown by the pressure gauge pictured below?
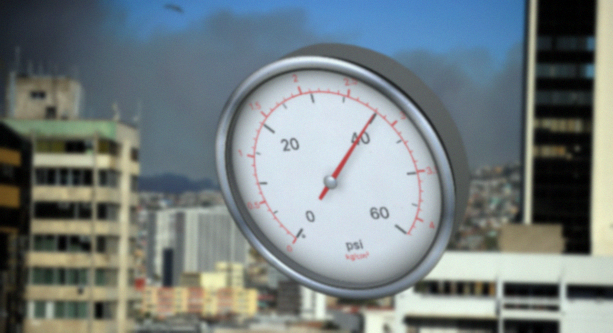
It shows **40** psi
